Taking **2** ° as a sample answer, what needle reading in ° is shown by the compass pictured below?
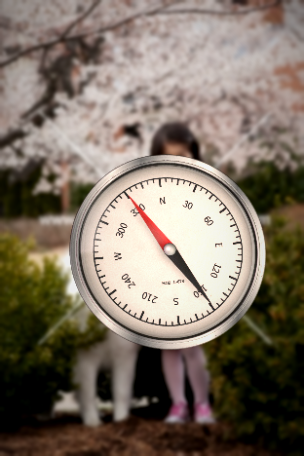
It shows **330** °
